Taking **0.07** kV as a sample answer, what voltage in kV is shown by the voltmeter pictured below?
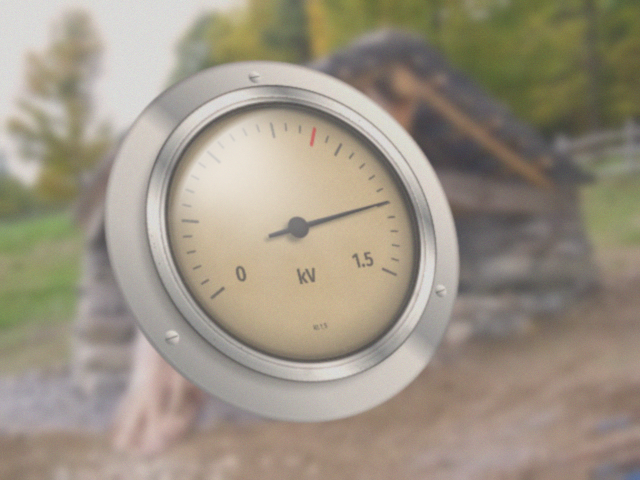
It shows **1.25** kV
